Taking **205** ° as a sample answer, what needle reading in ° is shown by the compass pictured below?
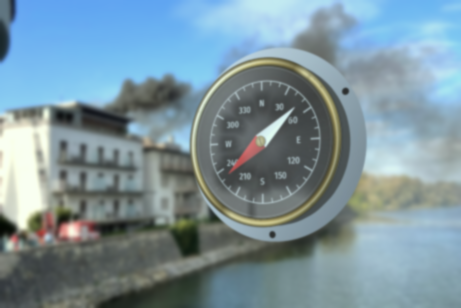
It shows **230** °
